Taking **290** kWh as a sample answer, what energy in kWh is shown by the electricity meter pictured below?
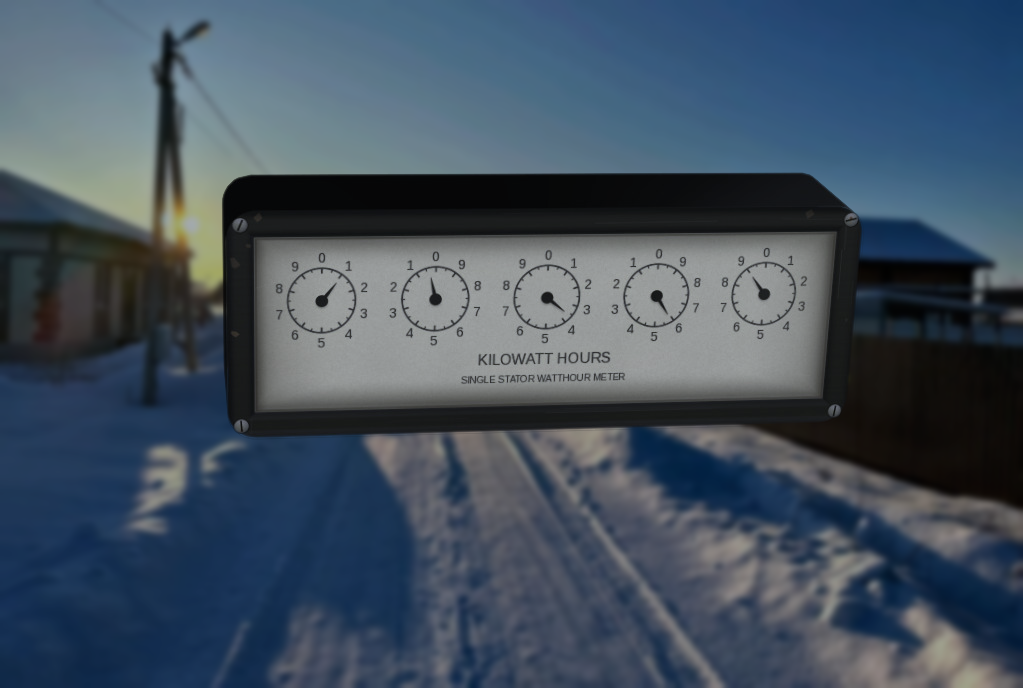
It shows **10359** kWh
